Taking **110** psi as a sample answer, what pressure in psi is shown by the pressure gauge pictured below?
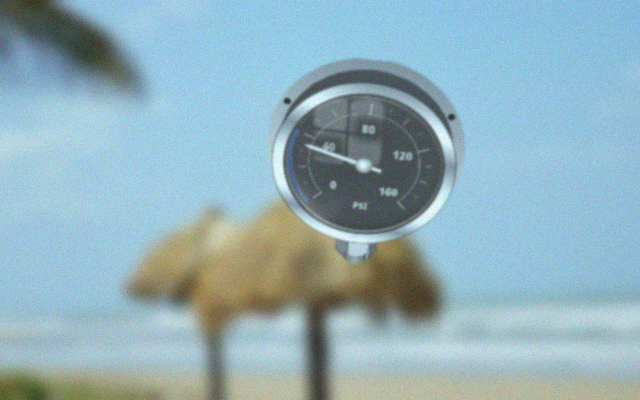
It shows **35** psi
